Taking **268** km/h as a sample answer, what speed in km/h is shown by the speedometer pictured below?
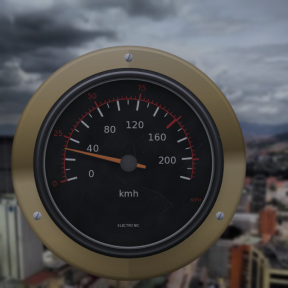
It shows **30** km/h
